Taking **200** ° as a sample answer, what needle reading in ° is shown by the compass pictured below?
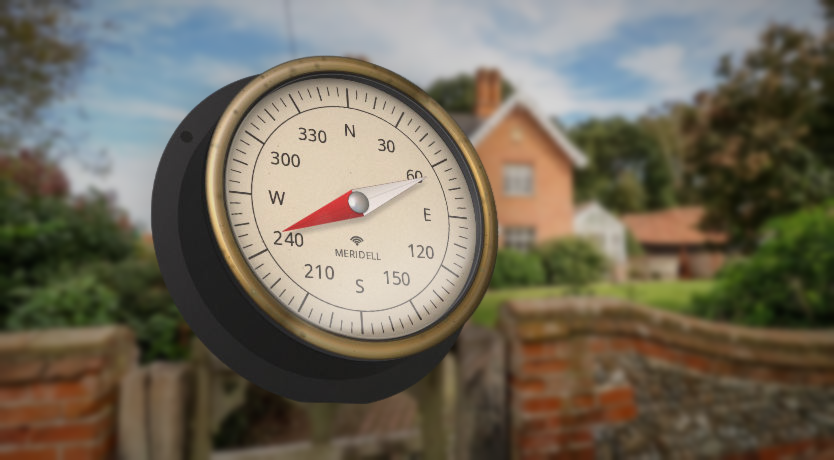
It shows **245** °
